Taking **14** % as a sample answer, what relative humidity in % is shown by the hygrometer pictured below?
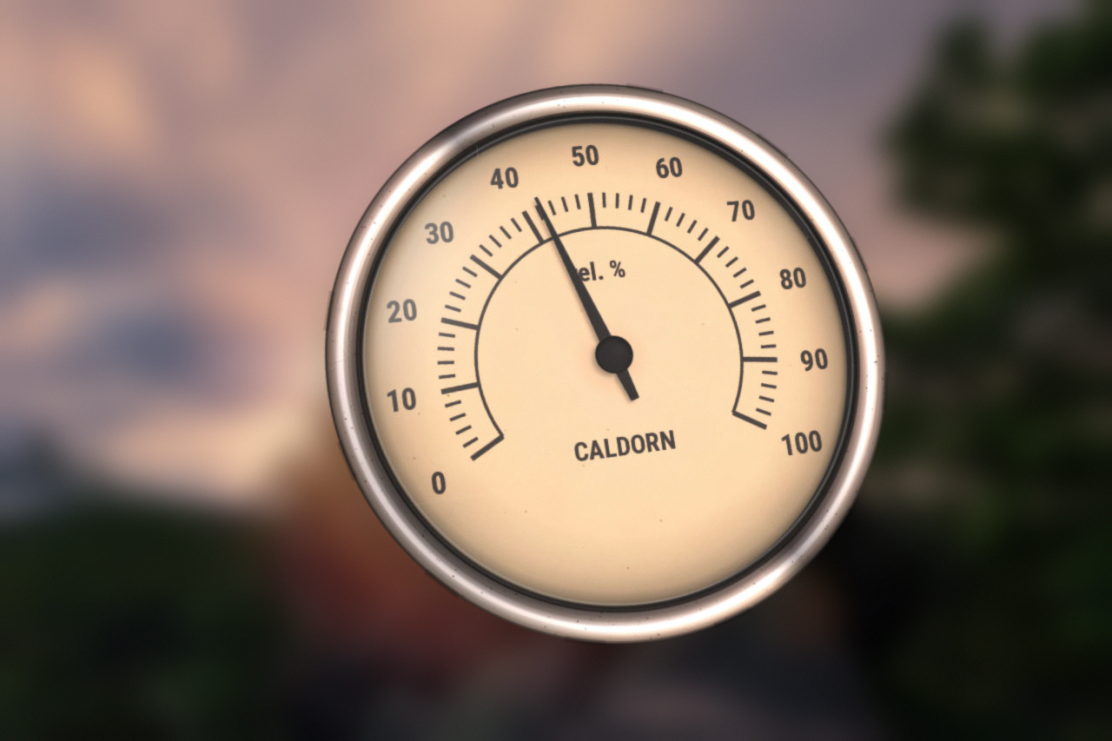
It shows **42** %
